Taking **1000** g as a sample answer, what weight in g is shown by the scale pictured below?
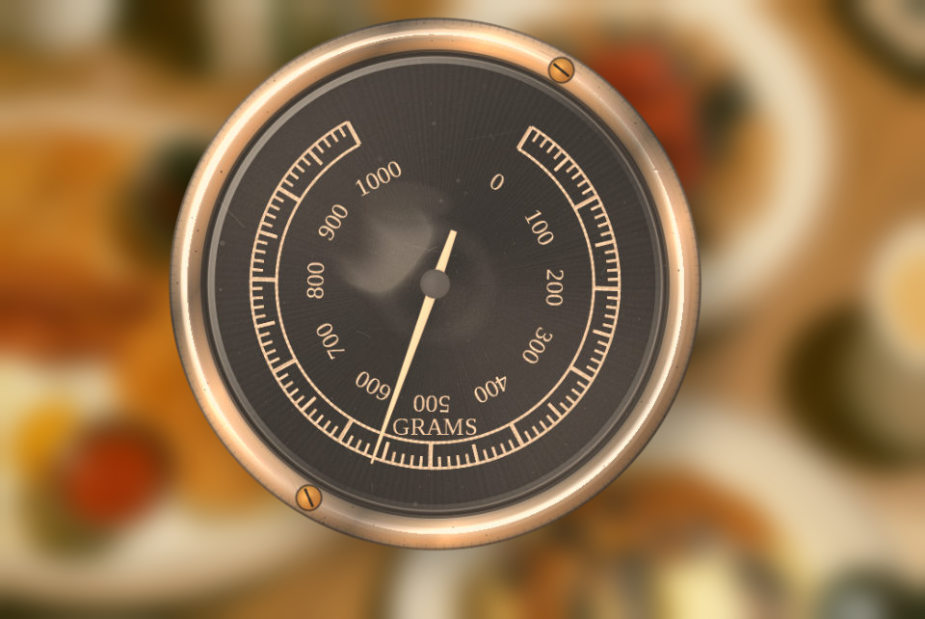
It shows **560** g
